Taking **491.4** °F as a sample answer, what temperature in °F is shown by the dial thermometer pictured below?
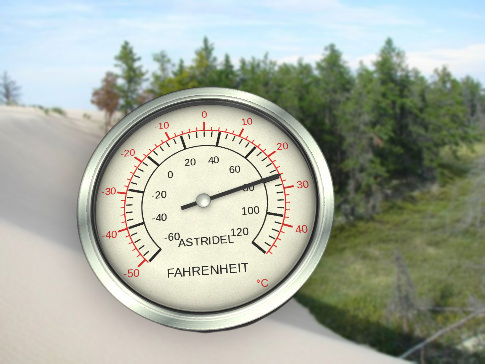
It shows **80** °F
